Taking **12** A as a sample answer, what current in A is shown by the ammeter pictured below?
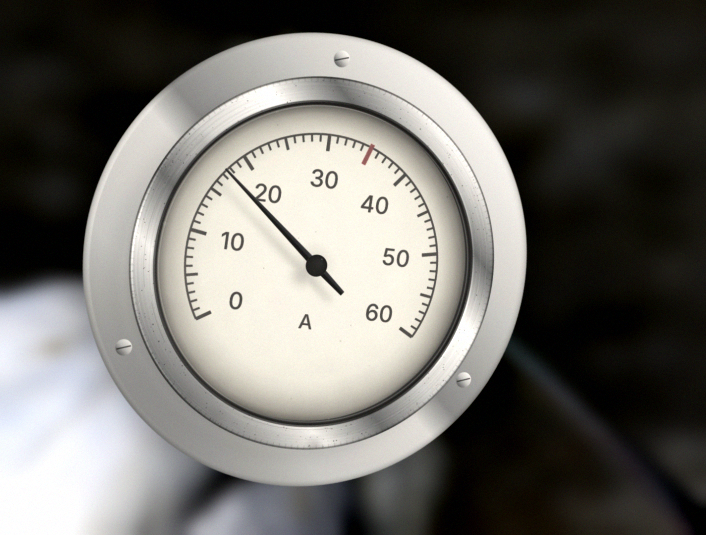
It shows **17.5** A
